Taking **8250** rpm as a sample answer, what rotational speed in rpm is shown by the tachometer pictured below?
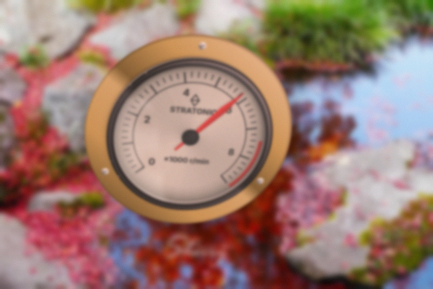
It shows **5800** rpm
